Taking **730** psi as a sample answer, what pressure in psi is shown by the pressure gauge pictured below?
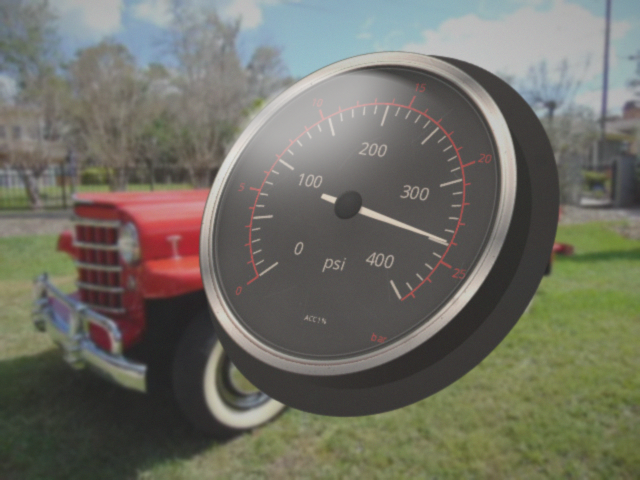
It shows **350** psi
